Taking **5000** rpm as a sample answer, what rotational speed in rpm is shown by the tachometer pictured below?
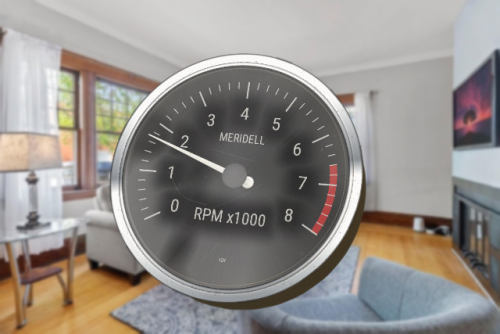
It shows **1700** rpm
